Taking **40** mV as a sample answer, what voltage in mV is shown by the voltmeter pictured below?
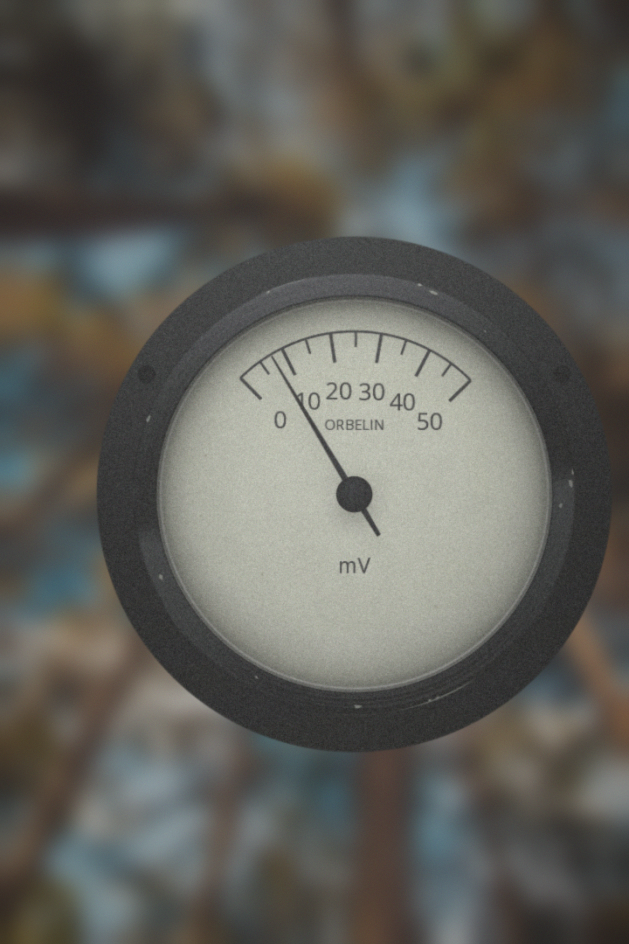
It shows **7.5** mV
